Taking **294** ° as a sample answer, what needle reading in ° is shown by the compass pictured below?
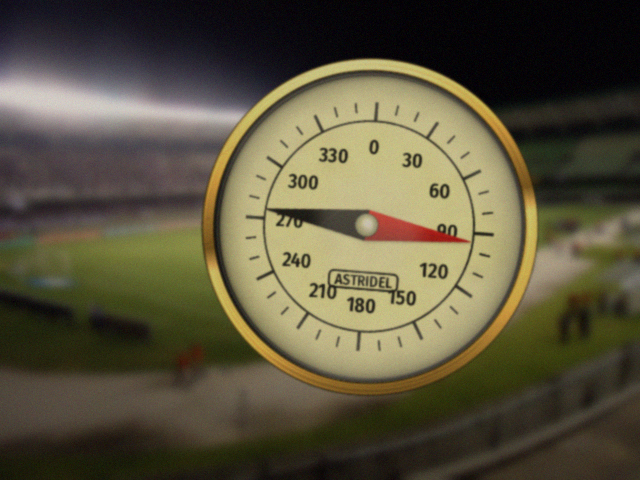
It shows **95** °
